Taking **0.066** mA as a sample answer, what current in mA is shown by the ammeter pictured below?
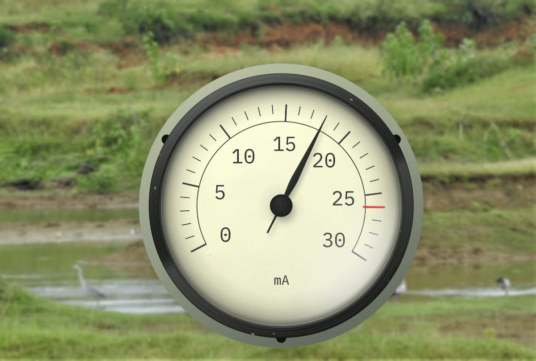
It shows **18** mA
